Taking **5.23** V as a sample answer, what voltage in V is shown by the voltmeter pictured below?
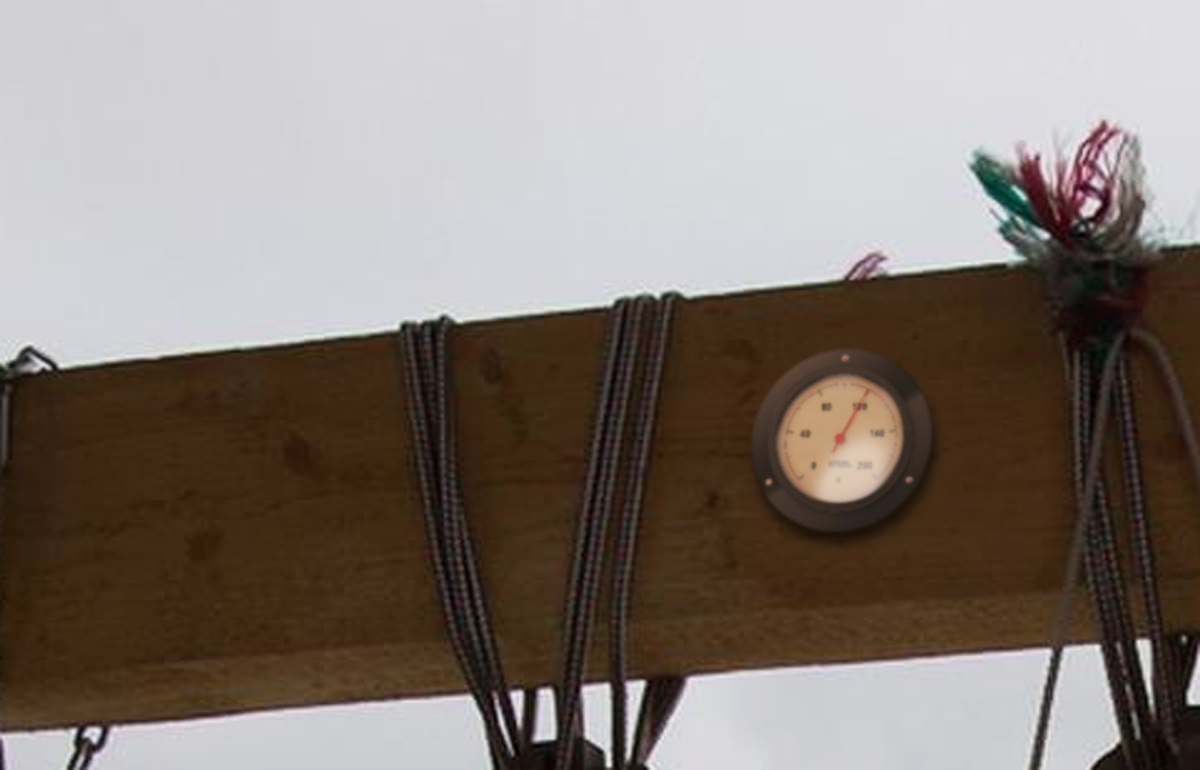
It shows **120** V
